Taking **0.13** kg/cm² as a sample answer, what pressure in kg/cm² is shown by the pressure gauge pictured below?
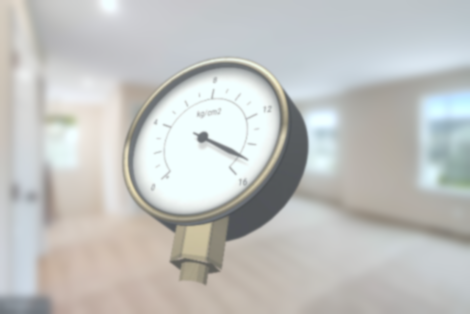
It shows **15** kg/cm²
